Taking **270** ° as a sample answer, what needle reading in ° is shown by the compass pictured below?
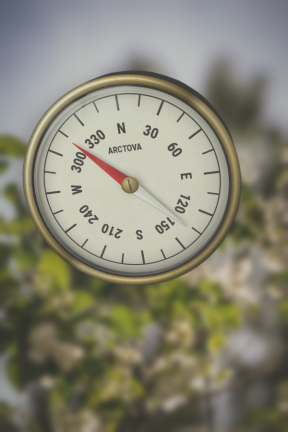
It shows **315** °
